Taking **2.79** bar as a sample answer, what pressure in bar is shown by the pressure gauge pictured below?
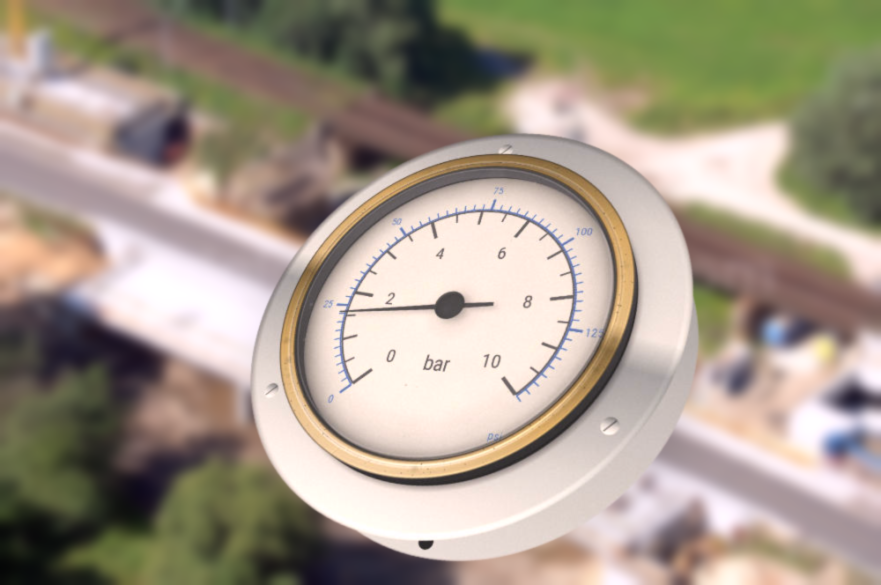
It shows **1.5** bar
